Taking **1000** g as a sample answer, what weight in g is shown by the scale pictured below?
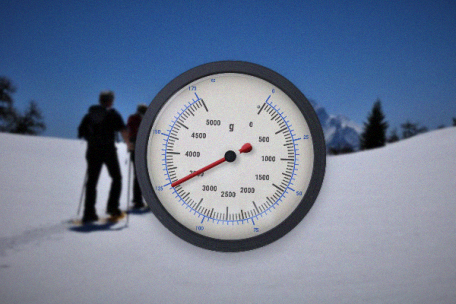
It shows **3500** g
